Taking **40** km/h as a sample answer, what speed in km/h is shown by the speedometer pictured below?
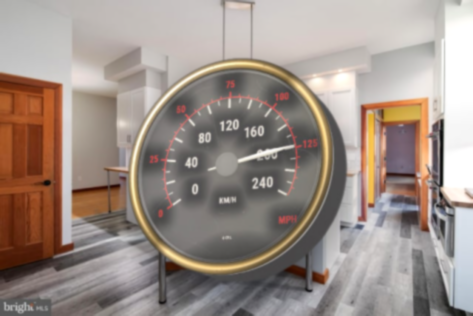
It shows **200** km/h
